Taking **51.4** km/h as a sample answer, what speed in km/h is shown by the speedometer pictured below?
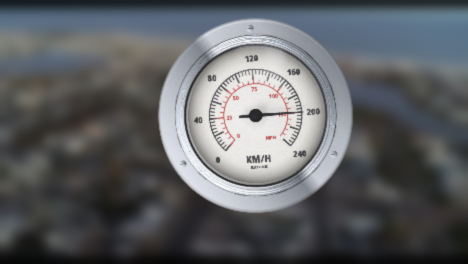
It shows **200** km/h
